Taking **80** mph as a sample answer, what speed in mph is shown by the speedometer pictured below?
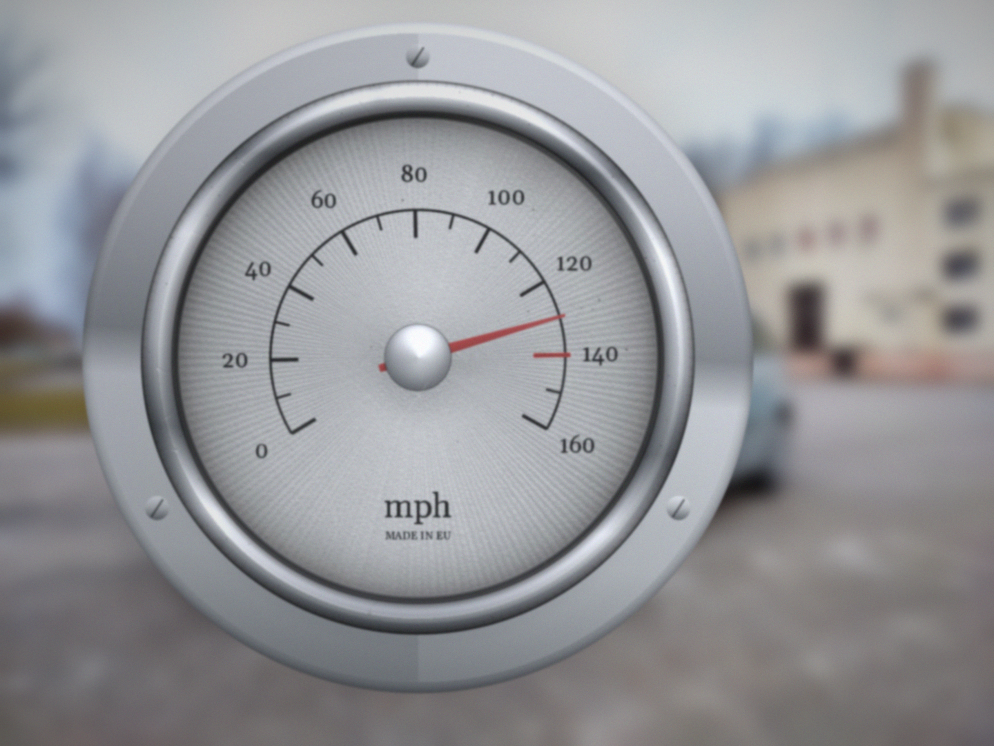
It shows **130** mph
